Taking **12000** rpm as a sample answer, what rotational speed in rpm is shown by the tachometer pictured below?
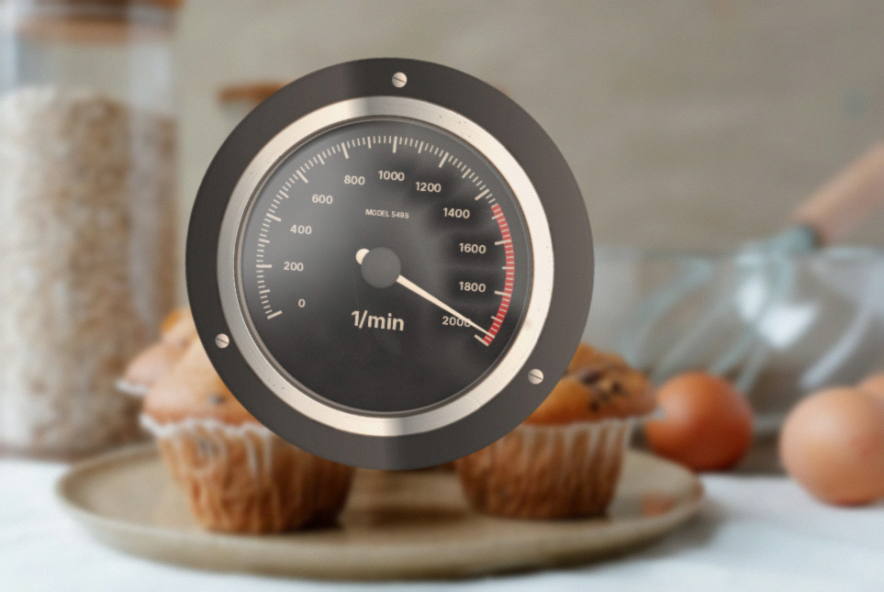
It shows **1960** rpm
